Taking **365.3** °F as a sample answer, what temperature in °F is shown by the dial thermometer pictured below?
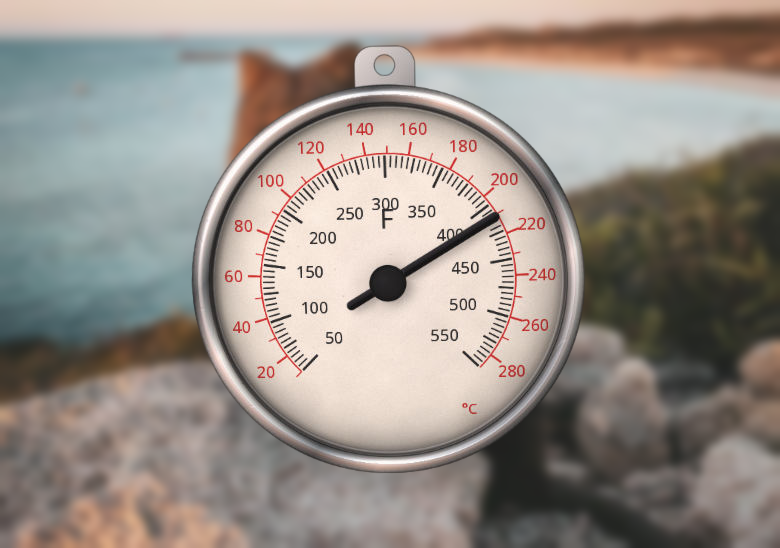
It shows **410** °F
